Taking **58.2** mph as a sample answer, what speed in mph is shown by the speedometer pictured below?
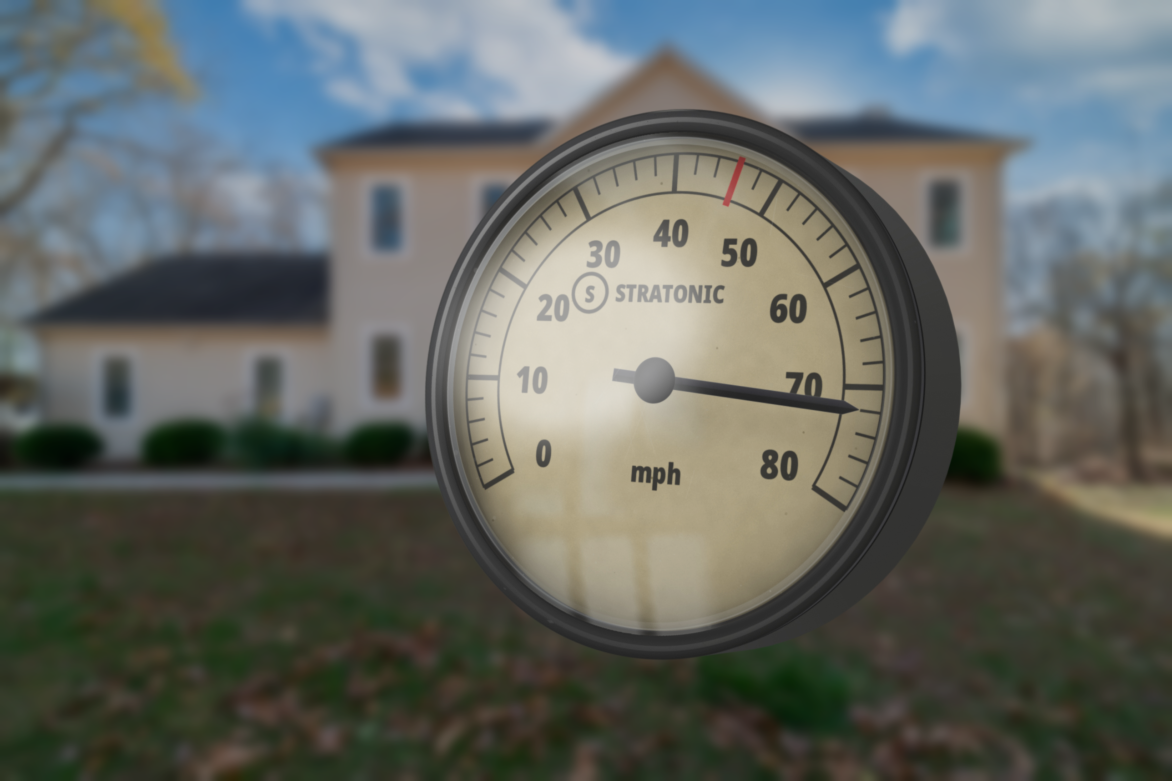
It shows **72** mph
